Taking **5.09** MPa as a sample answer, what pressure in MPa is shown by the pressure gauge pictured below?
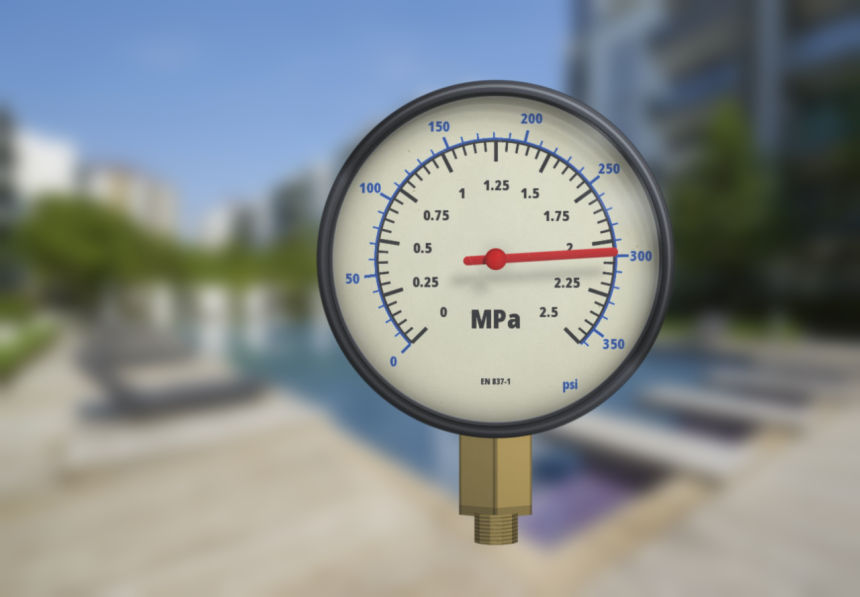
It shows **2.05** MPa
